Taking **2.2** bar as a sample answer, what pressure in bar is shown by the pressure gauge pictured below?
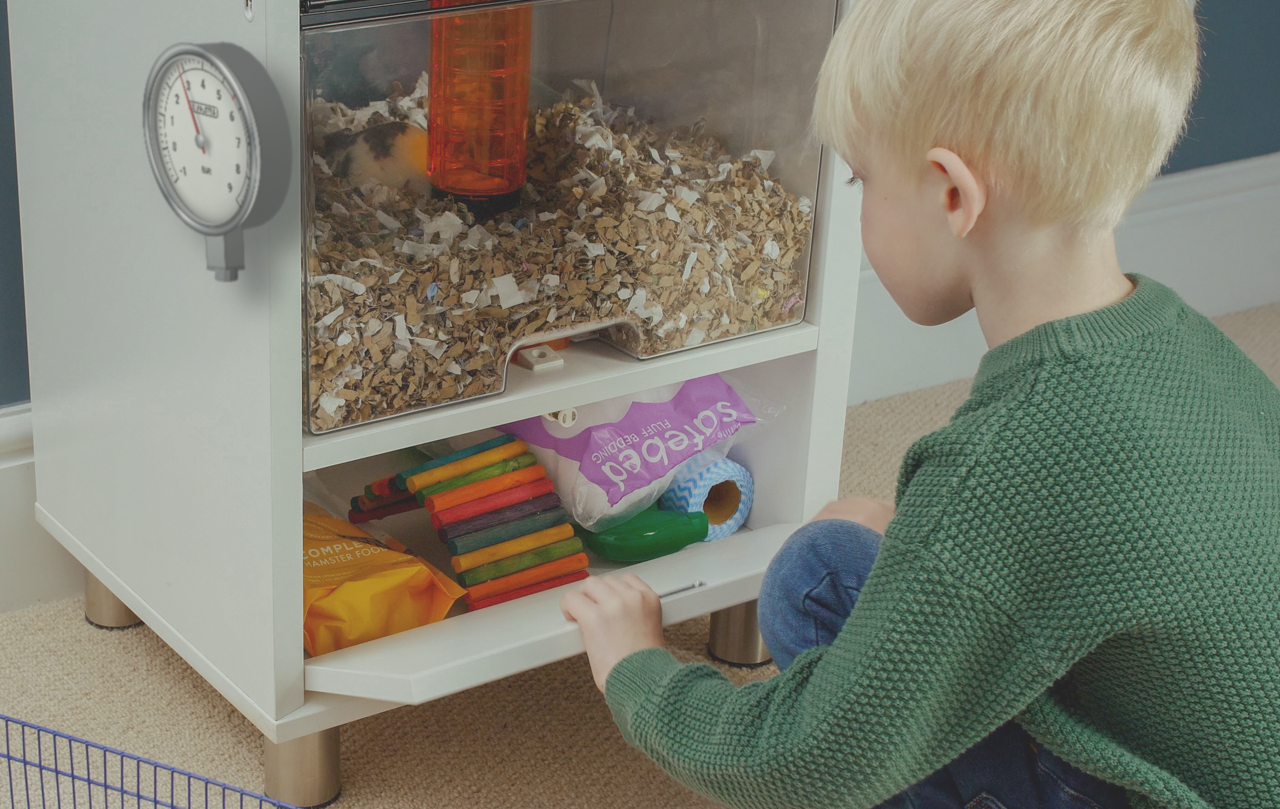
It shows **3** bar
